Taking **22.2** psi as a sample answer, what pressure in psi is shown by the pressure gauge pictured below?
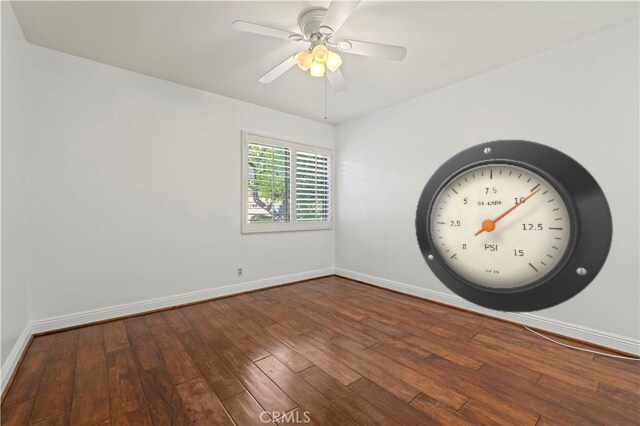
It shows **10.25** psi
